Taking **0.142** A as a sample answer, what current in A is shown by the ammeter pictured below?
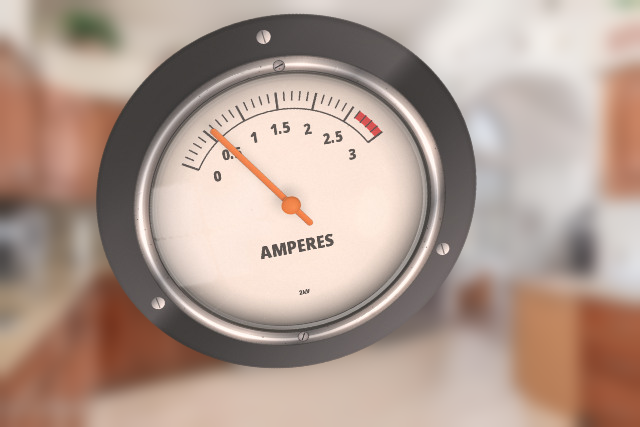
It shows **0.6** A
